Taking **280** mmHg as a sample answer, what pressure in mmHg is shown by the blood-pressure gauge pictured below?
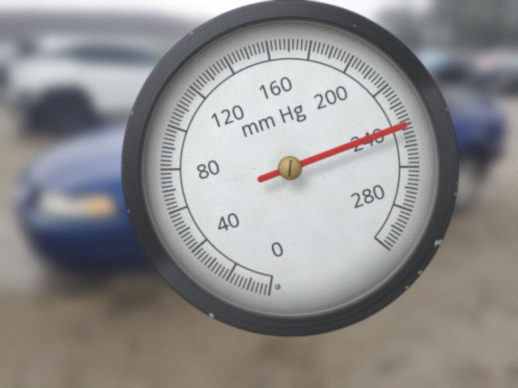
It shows **240** mmHg
